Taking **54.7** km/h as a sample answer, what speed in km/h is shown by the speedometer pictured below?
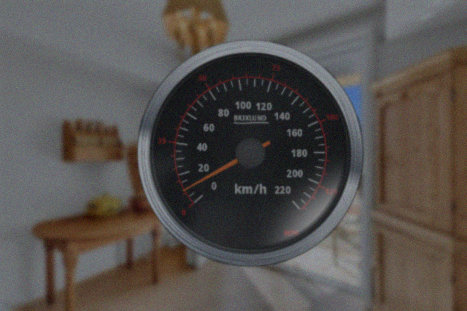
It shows **10** km/h
